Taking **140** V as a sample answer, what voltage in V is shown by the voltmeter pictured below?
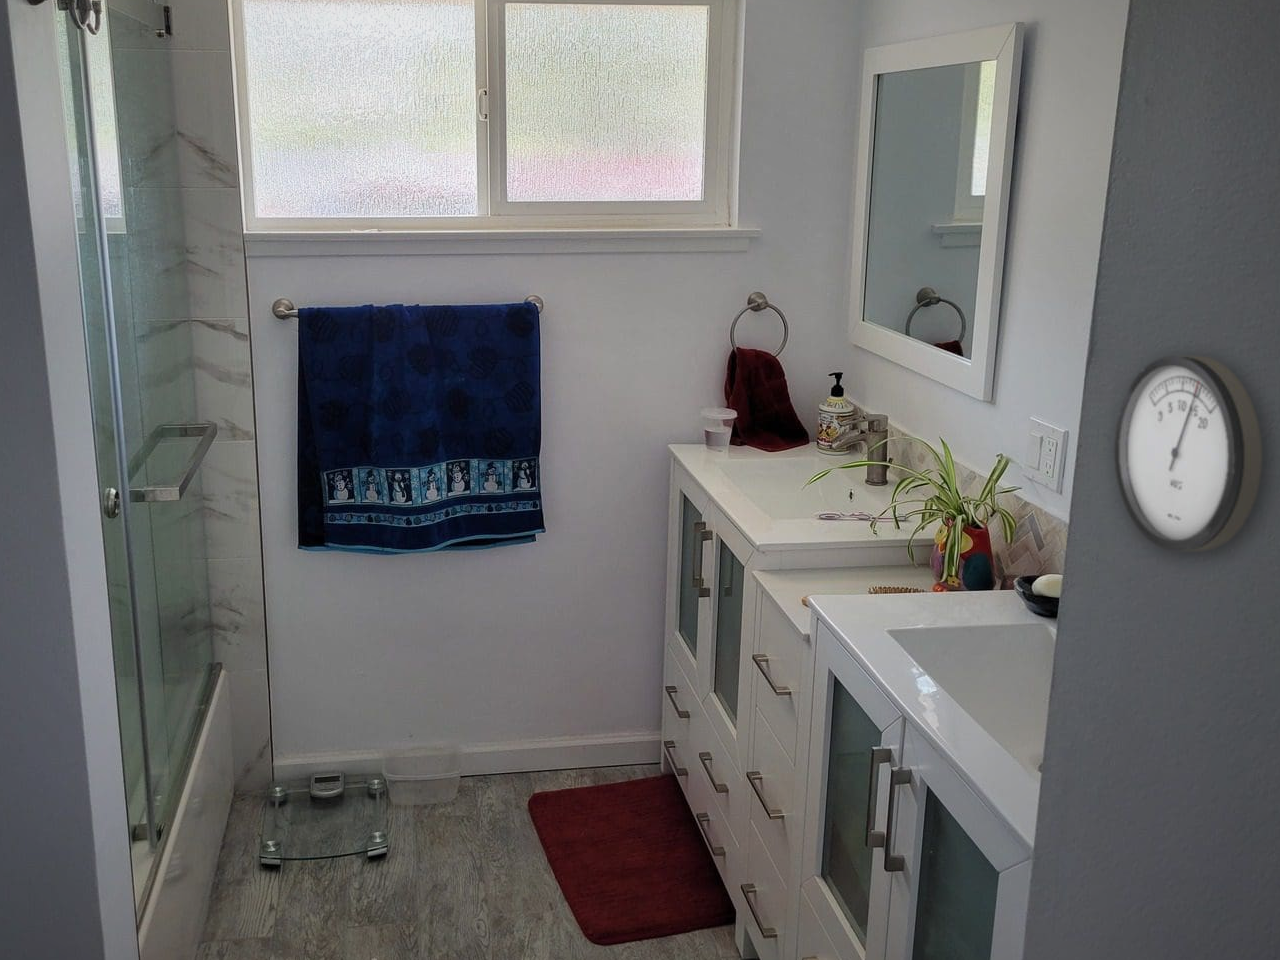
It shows **15** V
